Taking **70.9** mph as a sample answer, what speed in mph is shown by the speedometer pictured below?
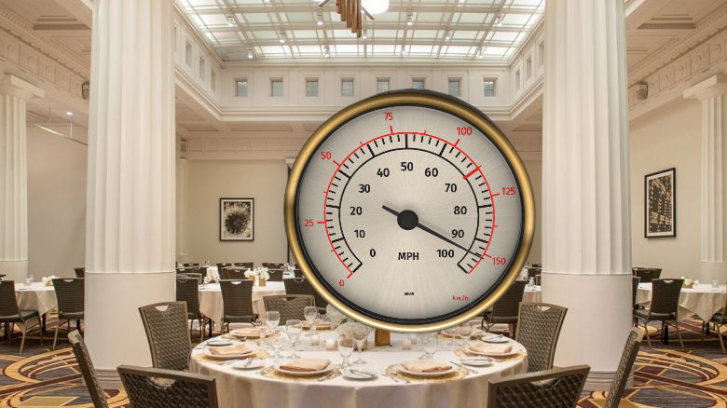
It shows **94** mph
